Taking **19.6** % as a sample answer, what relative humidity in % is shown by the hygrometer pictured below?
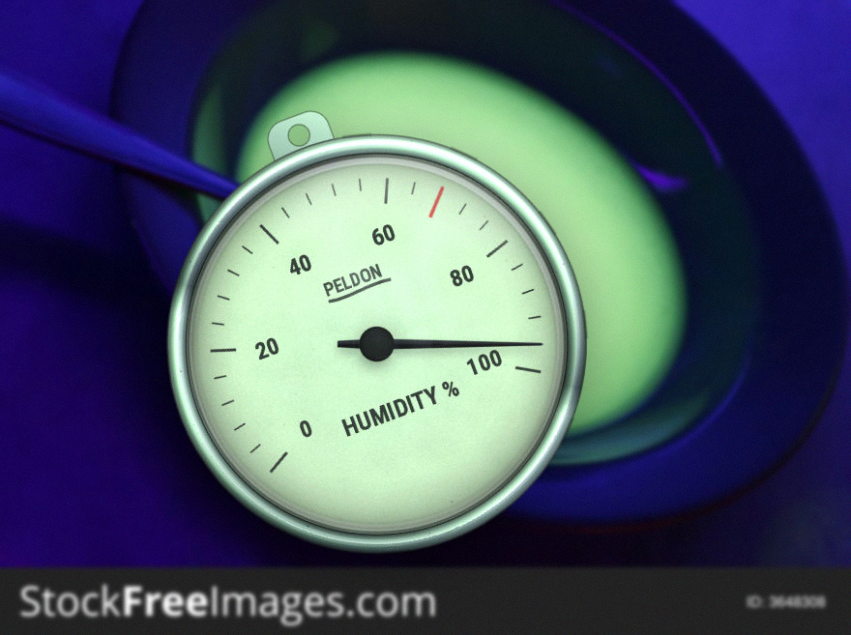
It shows **96** %
